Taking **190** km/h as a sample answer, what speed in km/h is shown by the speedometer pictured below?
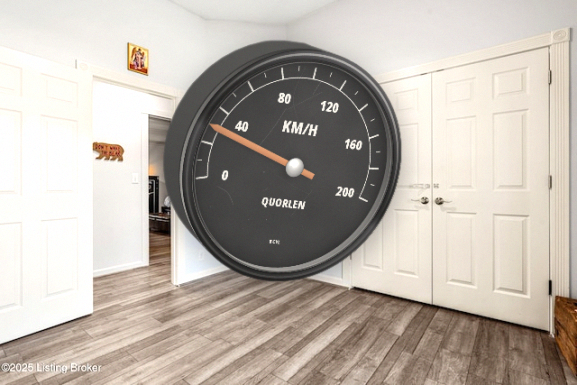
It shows **30** km/h
